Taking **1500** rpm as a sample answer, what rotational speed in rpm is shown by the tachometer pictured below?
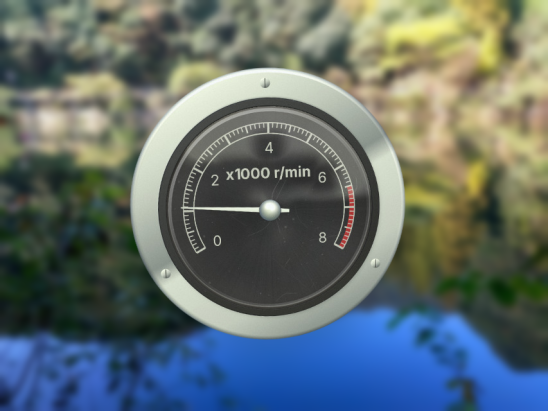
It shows **1100** rpm
